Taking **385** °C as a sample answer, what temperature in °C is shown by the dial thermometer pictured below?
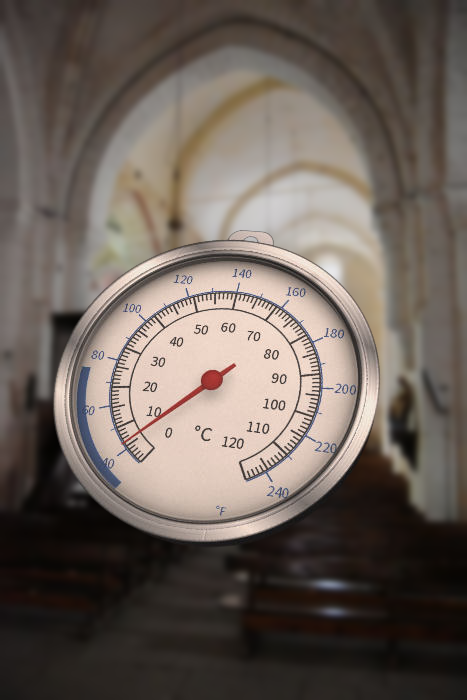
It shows **5** °C
